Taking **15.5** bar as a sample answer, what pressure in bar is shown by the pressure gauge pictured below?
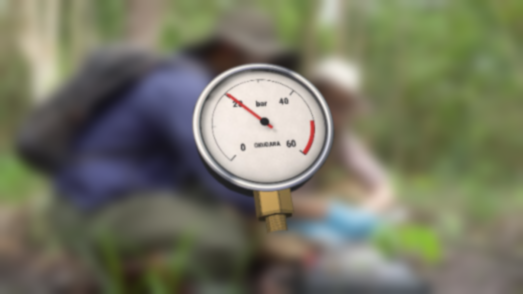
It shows **20** bar
